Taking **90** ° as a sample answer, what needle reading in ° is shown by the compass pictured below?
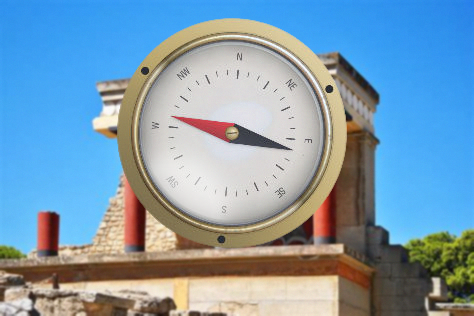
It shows **280** °
